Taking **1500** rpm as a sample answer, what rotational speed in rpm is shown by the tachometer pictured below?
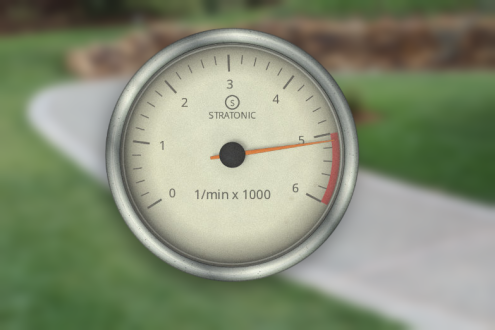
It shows **5100** rpm
